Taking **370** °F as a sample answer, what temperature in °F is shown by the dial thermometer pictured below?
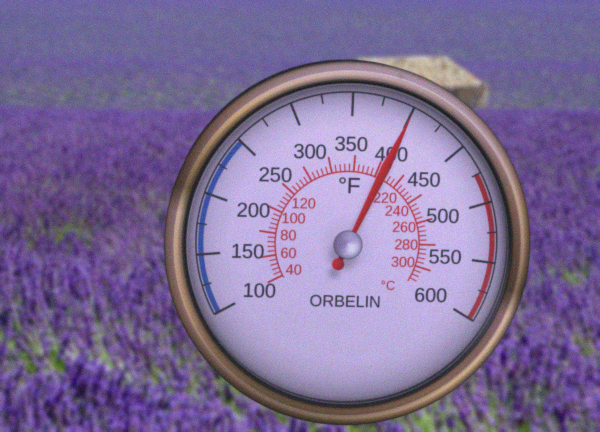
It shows **400** °F
